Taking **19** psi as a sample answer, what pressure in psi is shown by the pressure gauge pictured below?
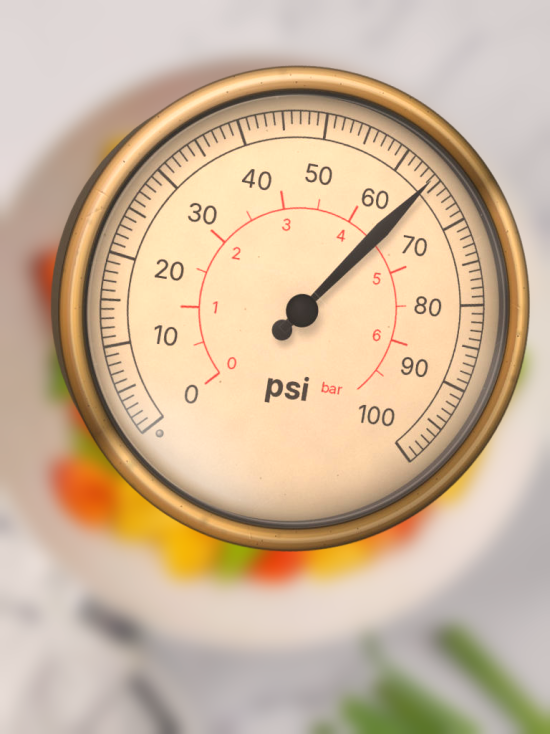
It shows **64** psi
